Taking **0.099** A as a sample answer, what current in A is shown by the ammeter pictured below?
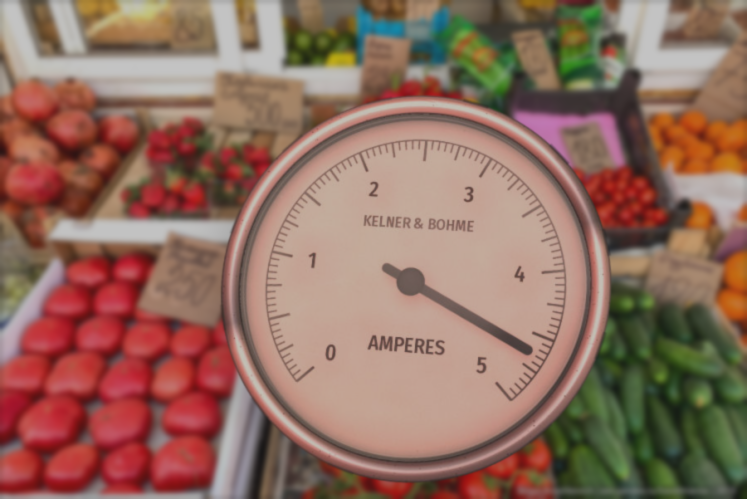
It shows **4.65** A
